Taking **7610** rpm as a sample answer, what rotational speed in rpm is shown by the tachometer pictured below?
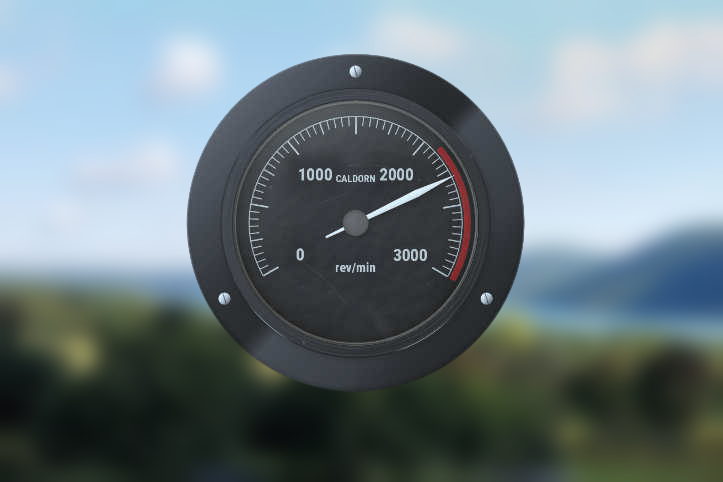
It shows **2300** rpm
